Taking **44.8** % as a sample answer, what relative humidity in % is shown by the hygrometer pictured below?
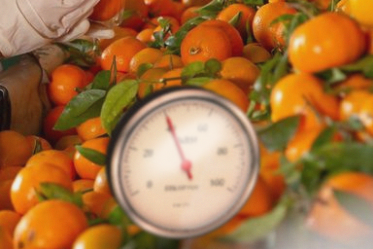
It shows **40** %
